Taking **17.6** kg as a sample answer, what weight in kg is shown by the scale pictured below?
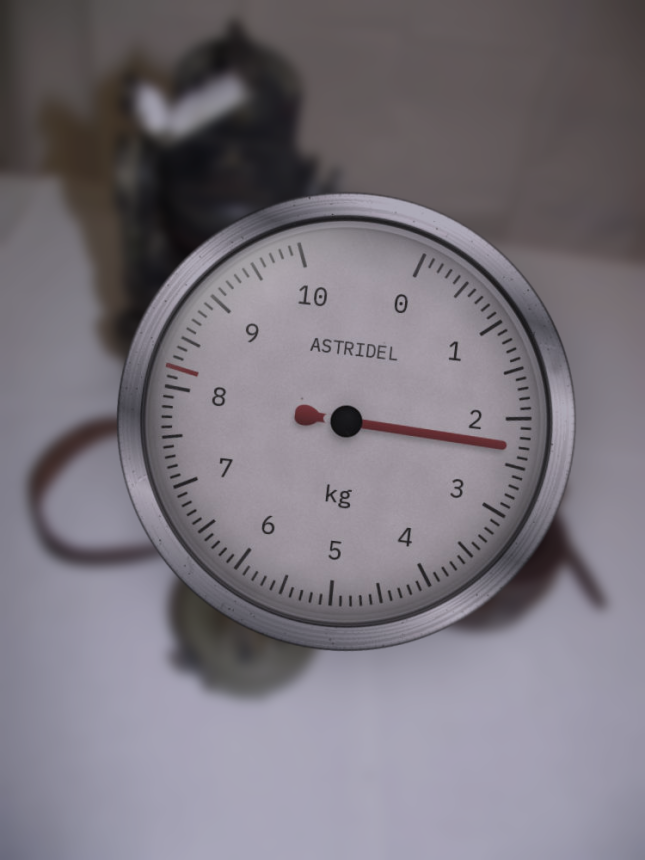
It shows **2.3** kg
